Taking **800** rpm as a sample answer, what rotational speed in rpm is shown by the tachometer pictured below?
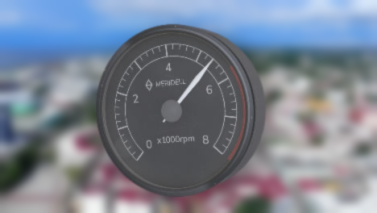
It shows **5400** rpm
